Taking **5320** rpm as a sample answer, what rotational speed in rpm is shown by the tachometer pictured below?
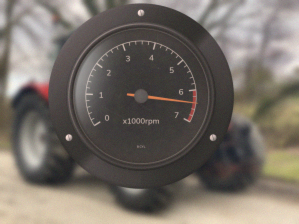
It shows **6400** rpm
